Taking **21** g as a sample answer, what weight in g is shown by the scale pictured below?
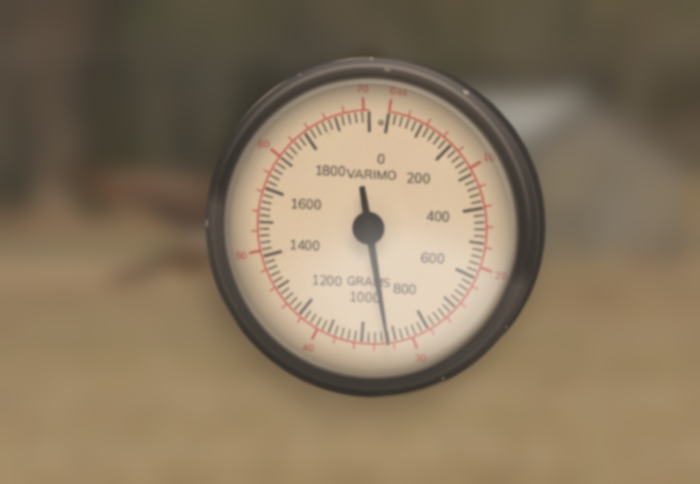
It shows **920** g
